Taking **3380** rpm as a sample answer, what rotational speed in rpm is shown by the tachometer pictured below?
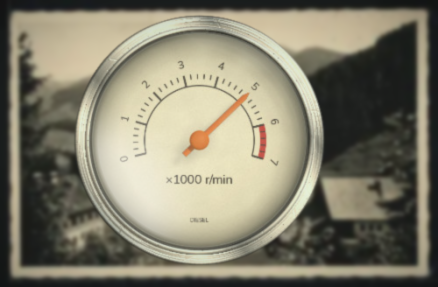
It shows **5000** rpm
